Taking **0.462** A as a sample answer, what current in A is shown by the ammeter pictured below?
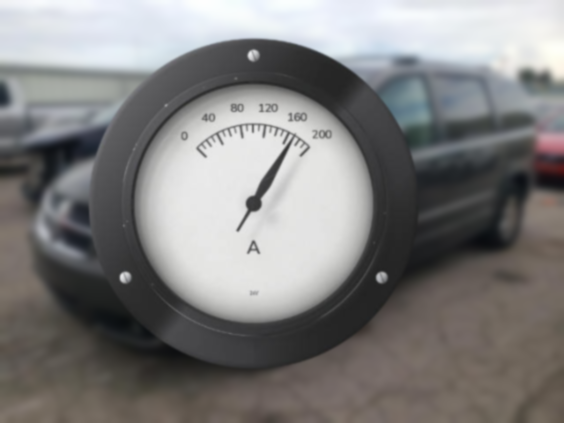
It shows **170** A
